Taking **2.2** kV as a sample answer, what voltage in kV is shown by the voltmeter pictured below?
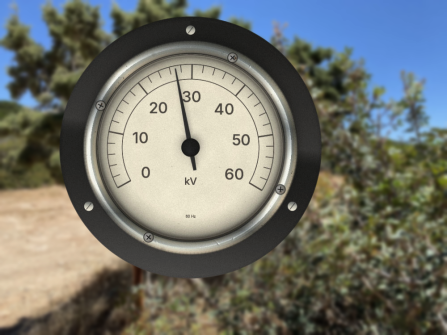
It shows **27** kV
